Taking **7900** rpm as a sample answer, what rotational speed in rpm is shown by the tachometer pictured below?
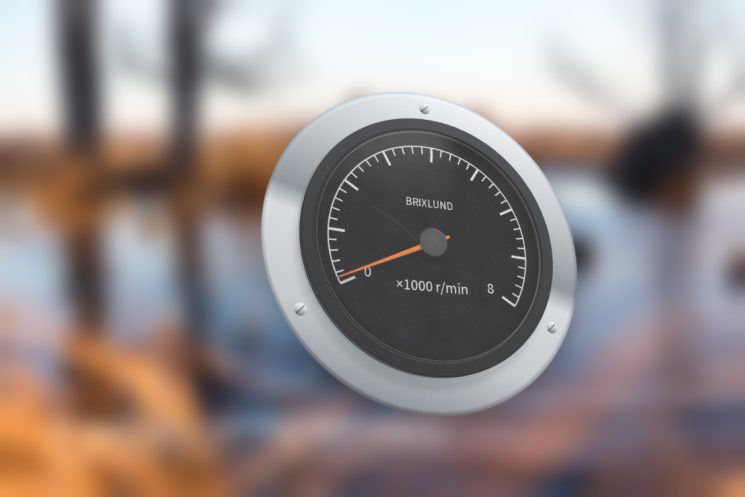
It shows **100** rpm
